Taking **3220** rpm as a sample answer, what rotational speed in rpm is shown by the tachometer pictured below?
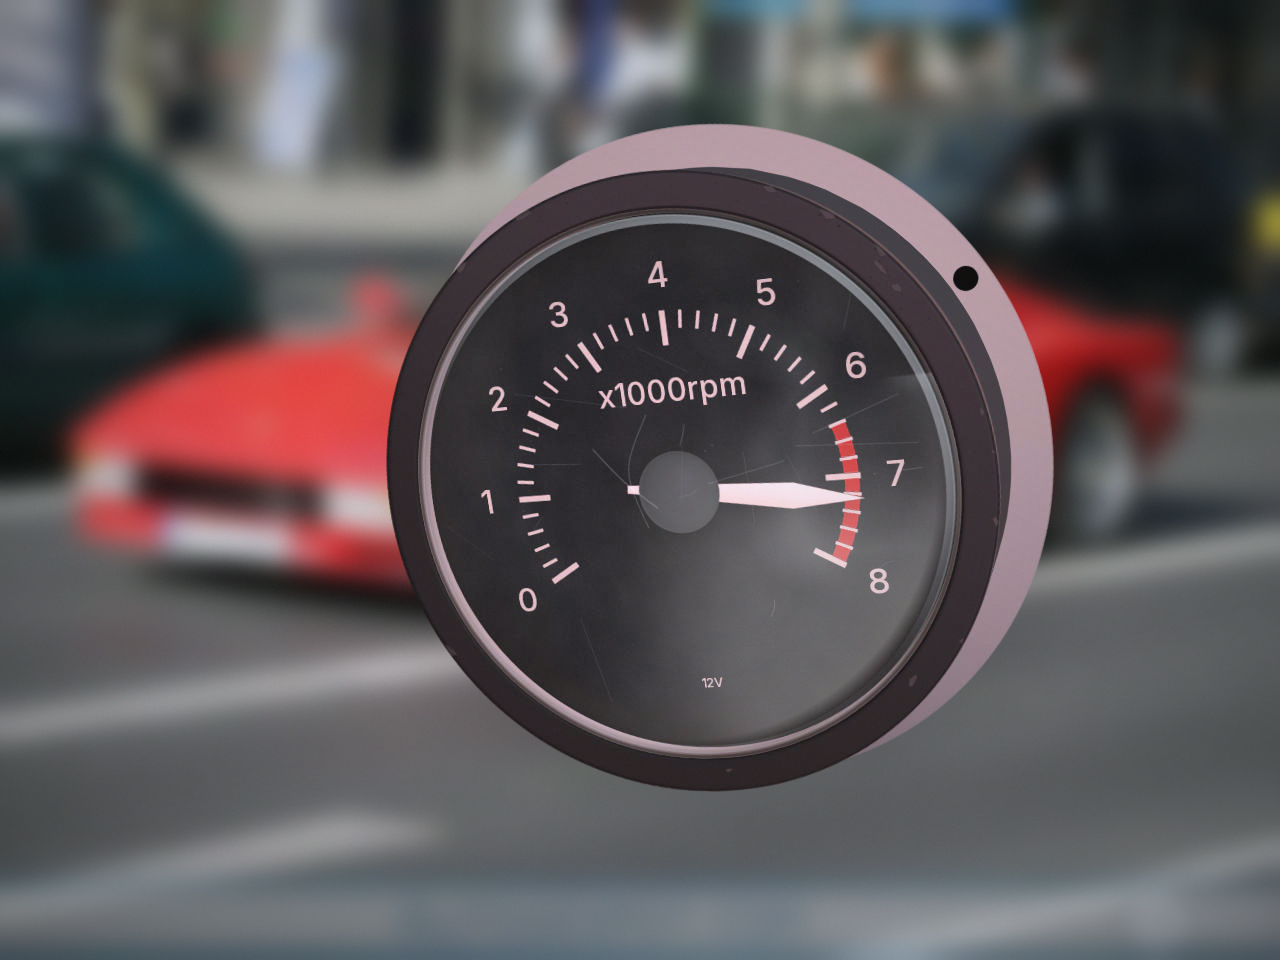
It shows **7200** rpm
